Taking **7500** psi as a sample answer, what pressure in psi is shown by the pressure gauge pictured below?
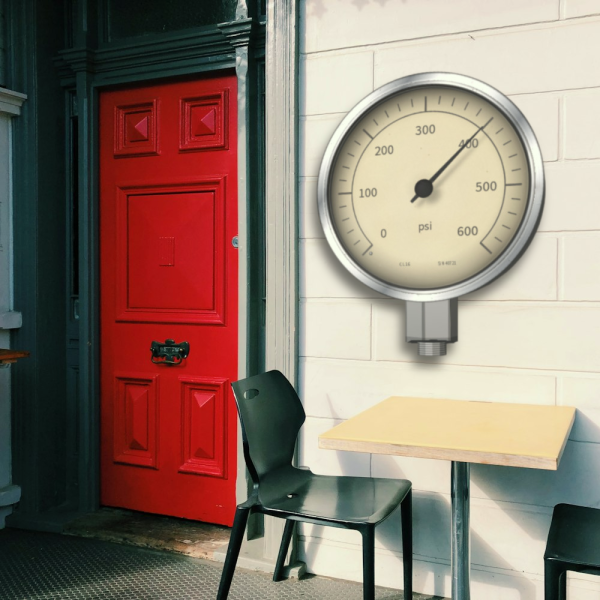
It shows **400** psi
